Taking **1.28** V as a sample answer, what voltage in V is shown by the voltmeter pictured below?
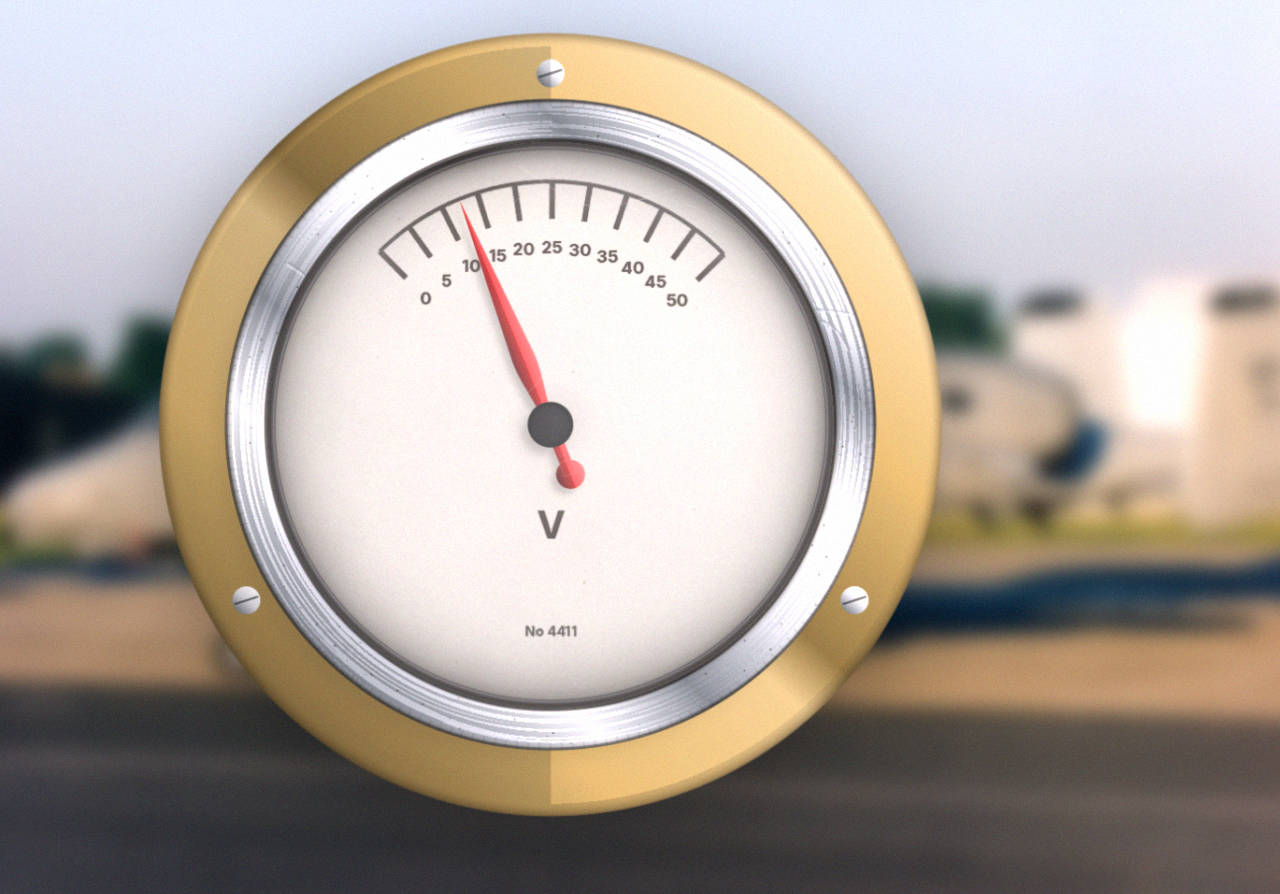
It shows **12.5** V
